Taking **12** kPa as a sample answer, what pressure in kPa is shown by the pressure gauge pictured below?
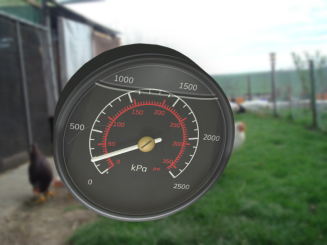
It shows **200** kPa
